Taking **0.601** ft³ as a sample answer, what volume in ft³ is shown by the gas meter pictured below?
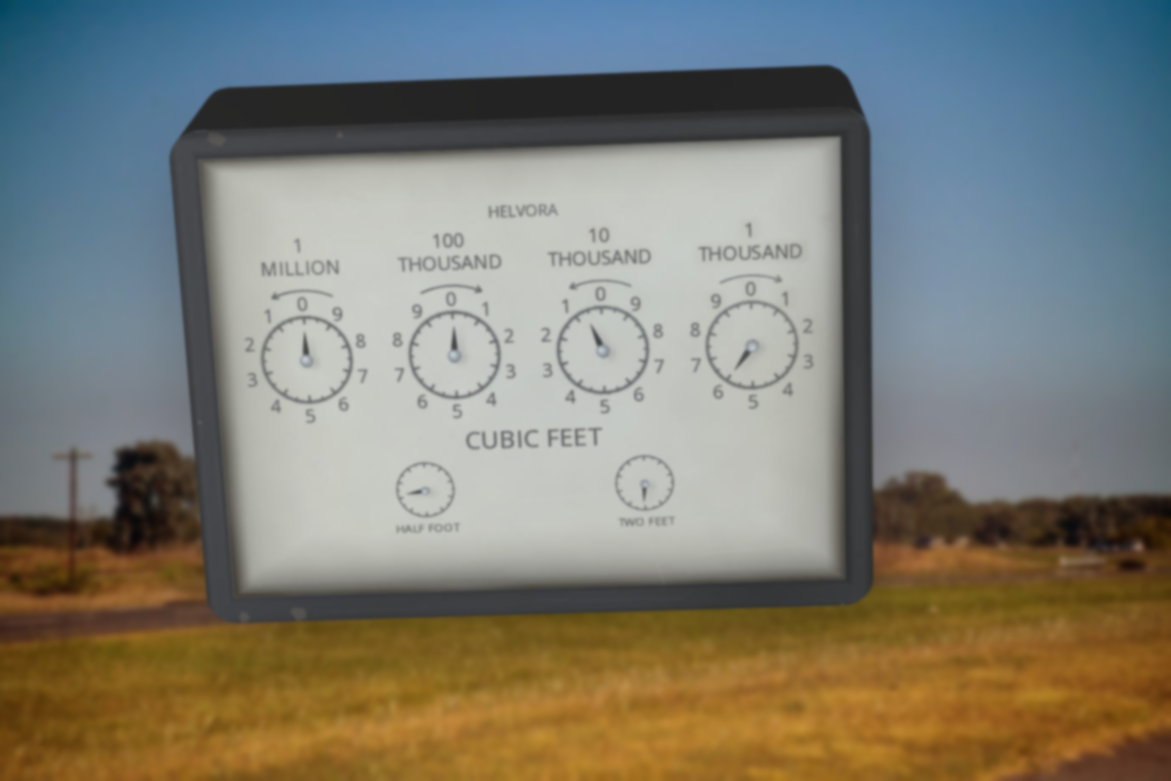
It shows **600** ft³
